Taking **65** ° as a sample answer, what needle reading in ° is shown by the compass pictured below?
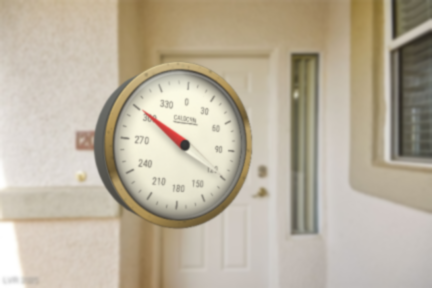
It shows **300** °
